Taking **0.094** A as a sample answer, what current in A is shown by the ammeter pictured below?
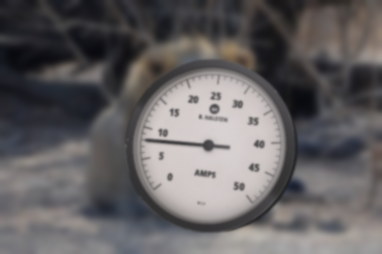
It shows **8** A
